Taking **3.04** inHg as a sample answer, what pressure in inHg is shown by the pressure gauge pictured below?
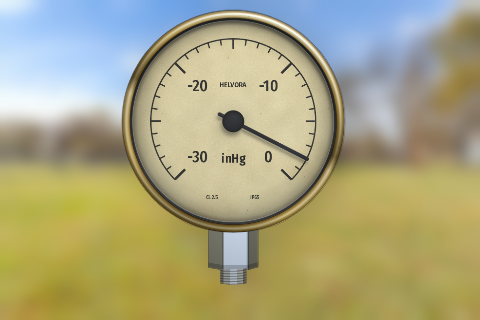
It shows **-2** inHg
